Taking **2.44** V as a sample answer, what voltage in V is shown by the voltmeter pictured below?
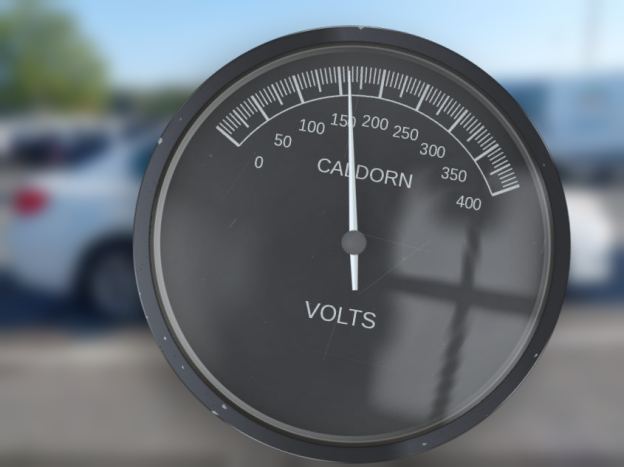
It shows **160** V
